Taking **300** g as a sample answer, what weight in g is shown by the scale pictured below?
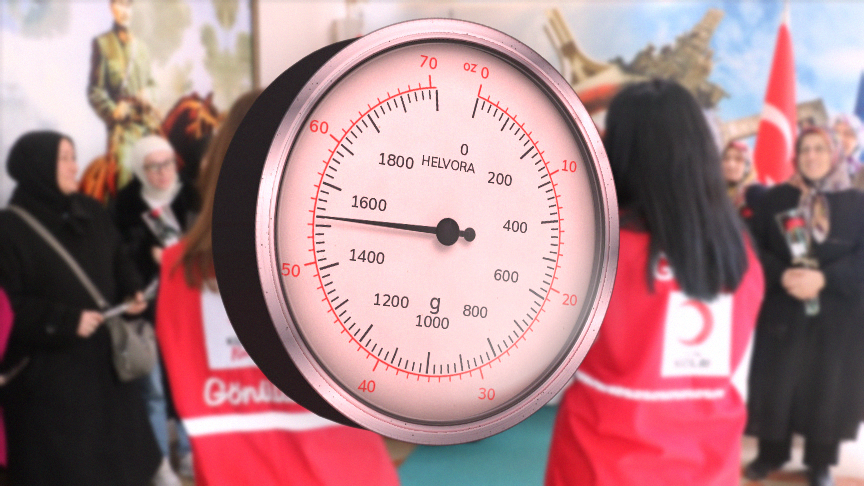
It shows **1520** g
